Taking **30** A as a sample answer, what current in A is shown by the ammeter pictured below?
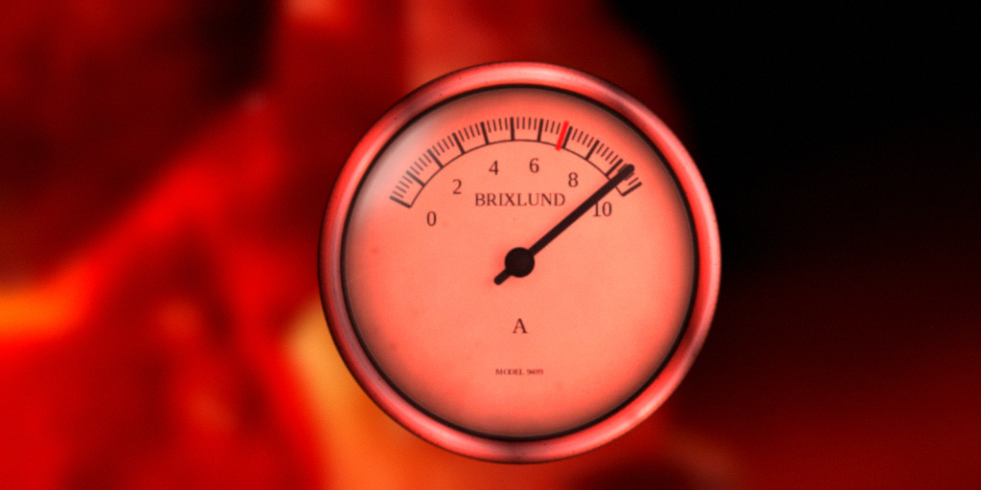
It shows **9.4** A
